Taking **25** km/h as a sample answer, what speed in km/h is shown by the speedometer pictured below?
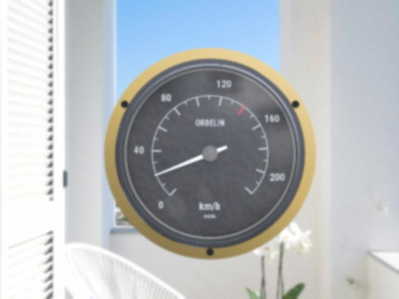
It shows **20** km/h
